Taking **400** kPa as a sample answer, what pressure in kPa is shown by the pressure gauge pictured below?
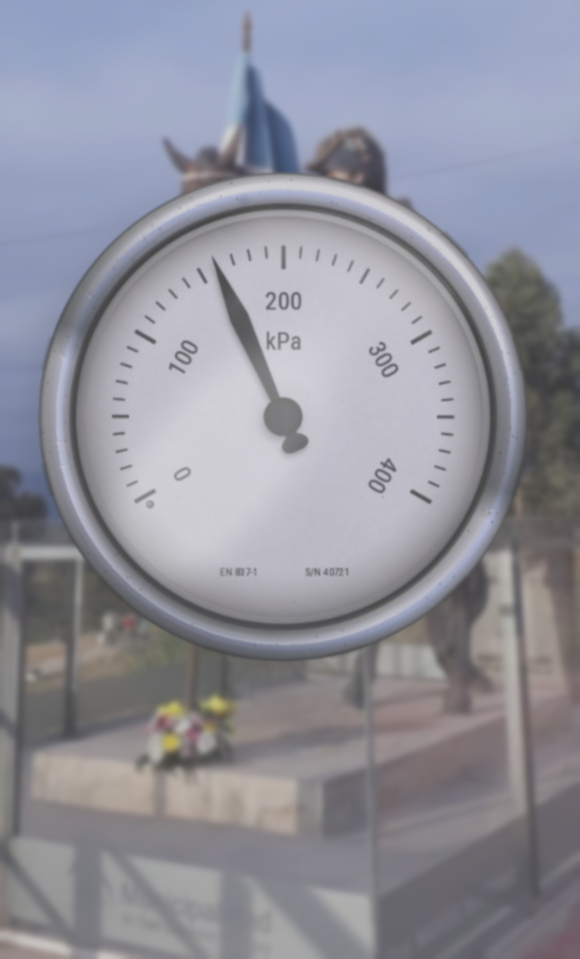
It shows **160** kPa
